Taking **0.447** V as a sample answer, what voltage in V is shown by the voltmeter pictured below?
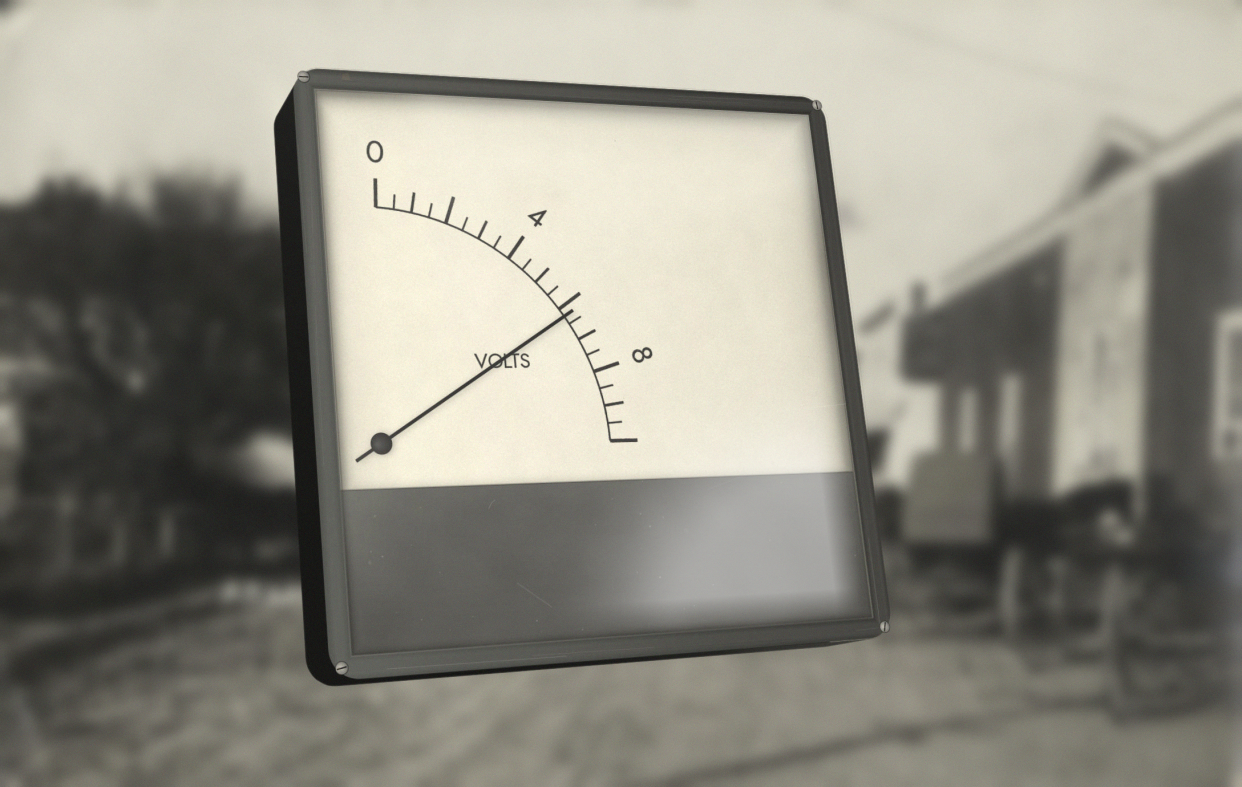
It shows **6.25** V
